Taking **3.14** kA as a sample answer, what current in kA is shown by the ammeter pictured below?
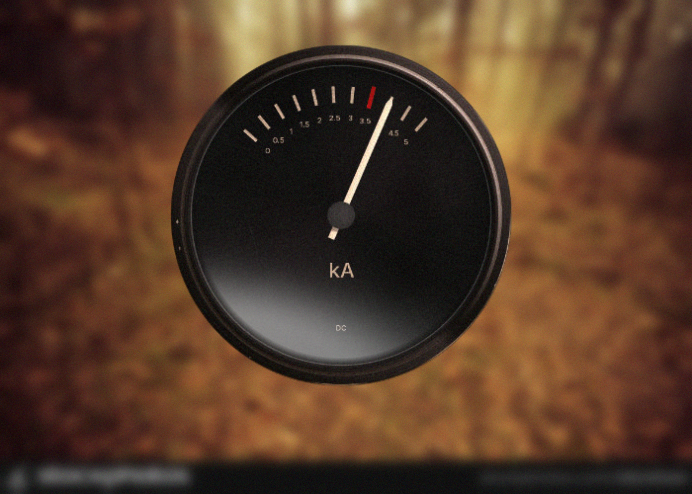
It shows **4** kA
